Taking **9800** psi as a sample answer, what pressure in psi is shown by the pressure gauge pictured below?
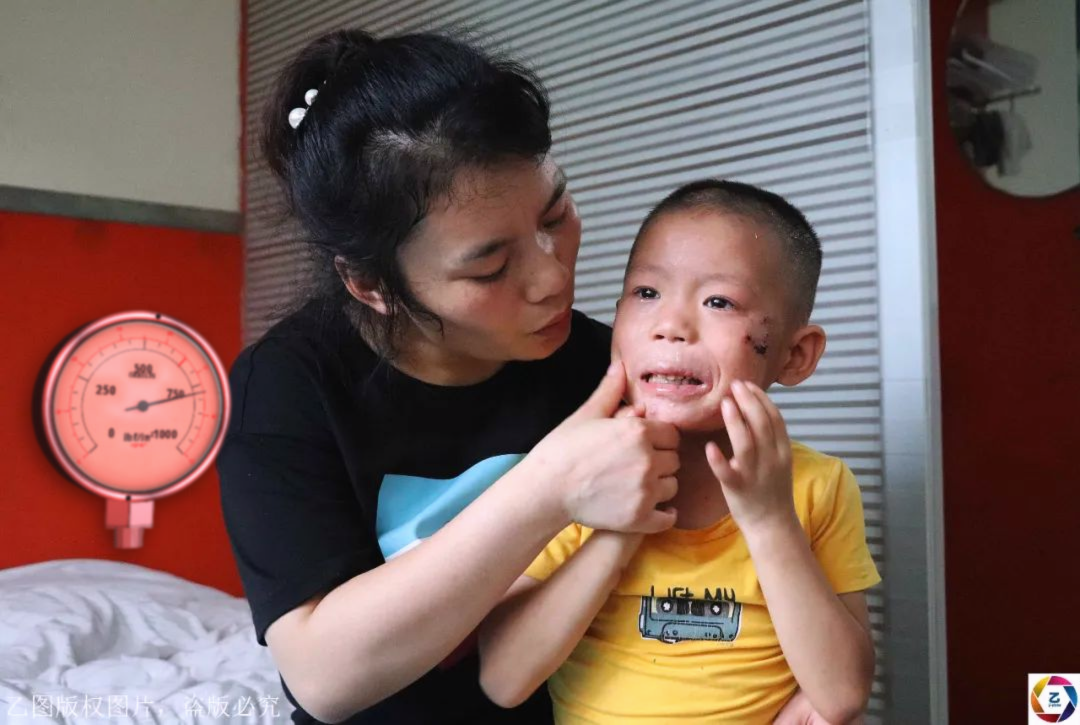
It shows **775** psi
